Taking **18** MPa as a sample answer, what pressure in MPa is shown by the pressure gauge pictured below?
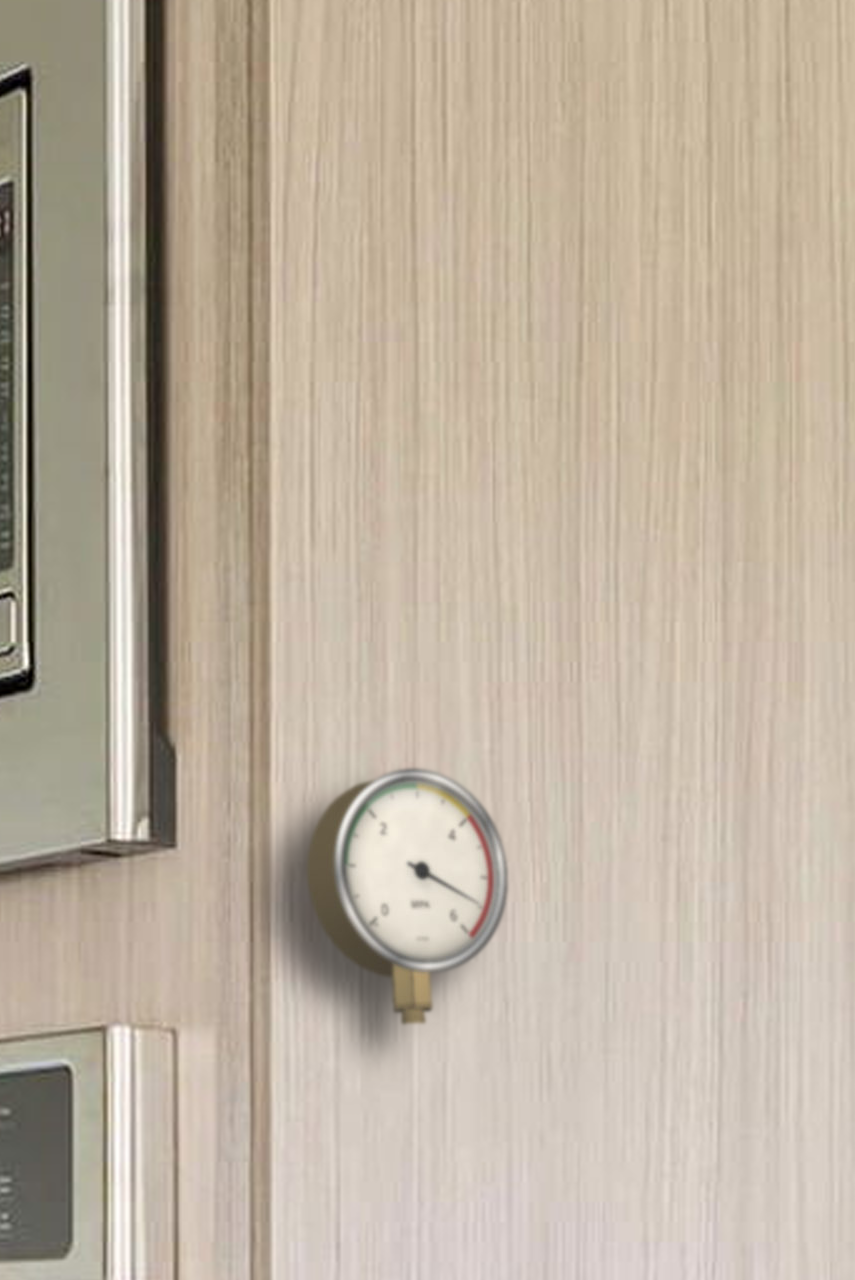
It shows **5.5** MPa
